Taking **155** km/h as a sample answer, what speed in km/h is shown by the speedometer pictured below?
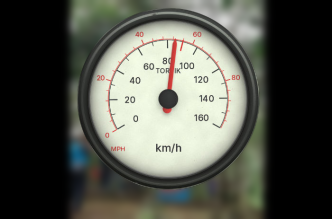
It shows **85** km/h
